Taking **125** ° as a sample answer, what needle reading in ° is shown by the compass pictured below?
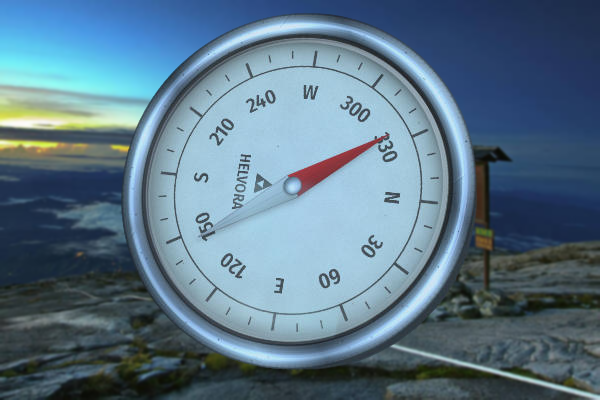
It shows **325** °
